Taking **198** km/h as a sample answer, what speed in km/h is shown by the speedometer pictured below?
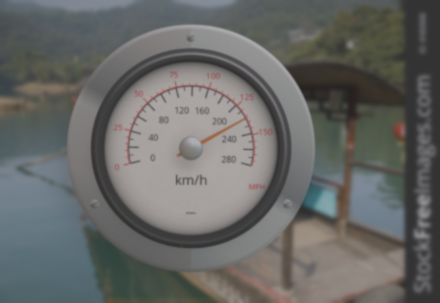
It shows **220** km/h
